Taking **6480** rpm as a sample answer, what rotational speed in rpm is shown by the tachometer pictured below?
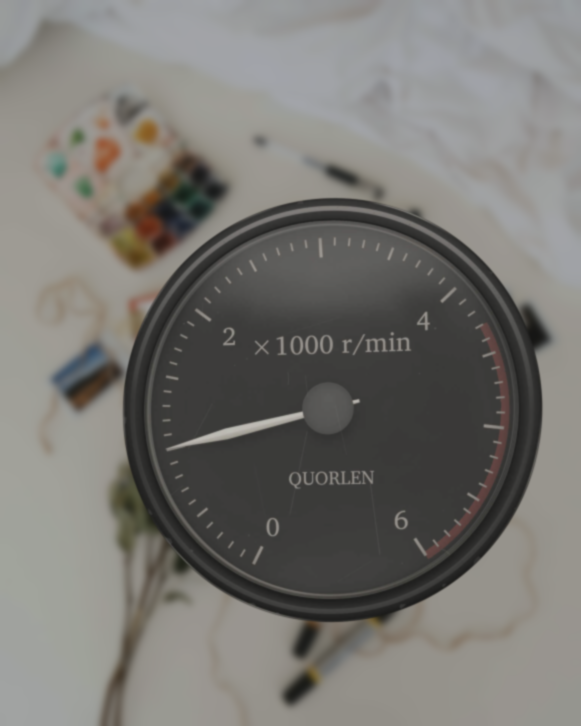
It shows **1000** rpm
